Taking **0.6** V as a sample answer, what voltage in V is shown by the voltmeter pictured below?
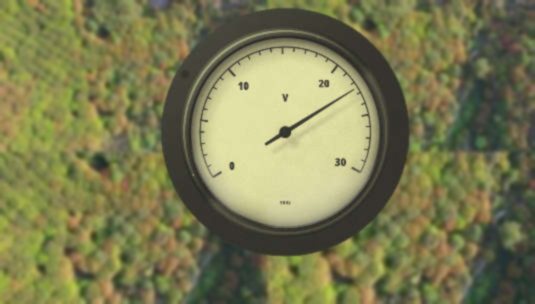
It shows **22.5** V
